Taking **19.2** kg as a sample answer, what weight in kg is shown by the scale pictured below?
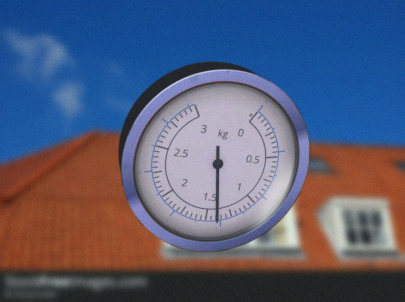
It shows **1.4** kg
